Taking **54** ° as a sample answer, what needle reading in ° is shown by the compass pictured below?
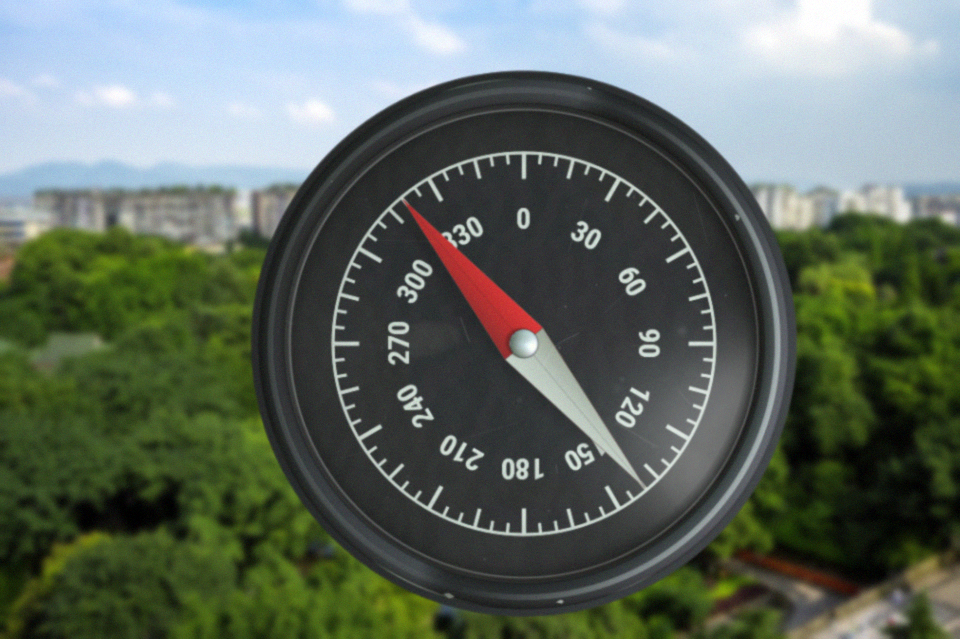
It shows **320** °
